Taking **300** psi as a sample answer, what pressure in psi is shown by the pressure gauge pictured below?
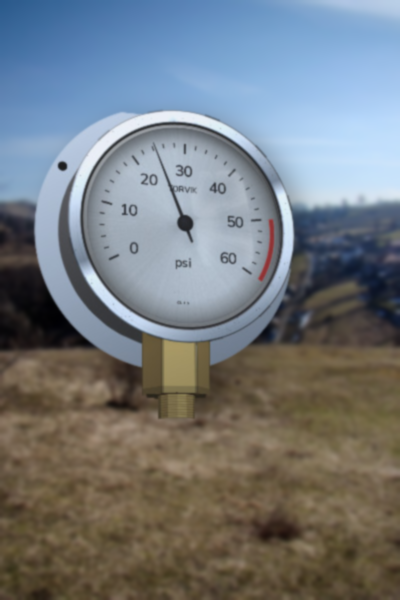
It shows **24** psi
